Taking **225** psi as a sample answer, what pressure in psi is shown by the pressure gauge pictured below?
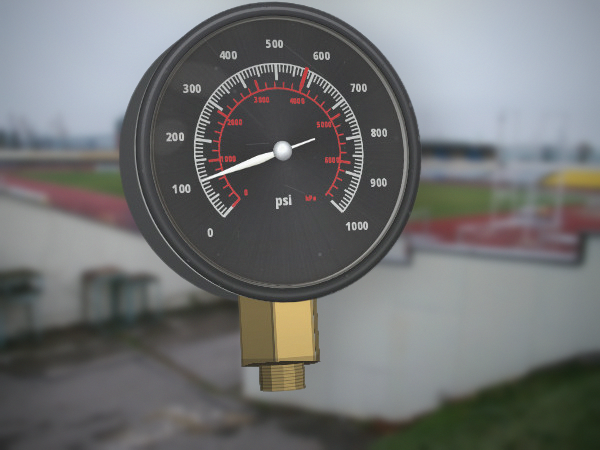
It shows **100** psi
